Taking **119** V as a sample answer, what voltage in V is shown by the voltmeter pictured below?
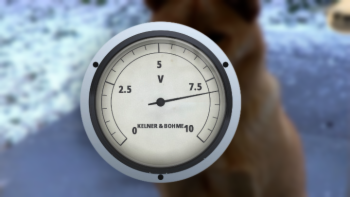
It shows **8** V
